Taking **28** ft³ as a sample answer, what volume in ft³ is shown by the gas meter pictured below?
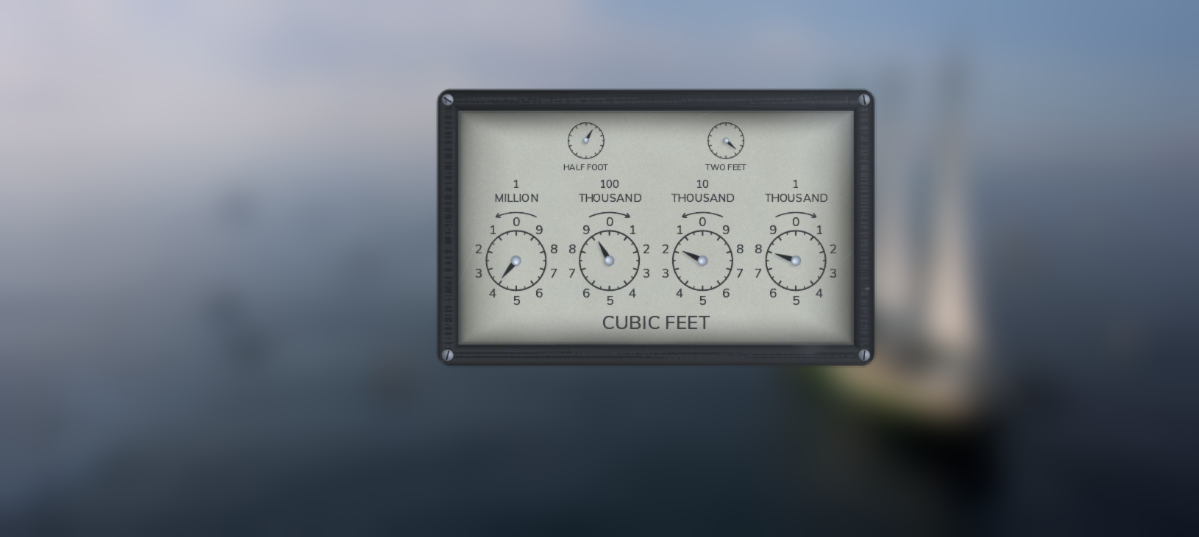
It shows **391800** ft³
